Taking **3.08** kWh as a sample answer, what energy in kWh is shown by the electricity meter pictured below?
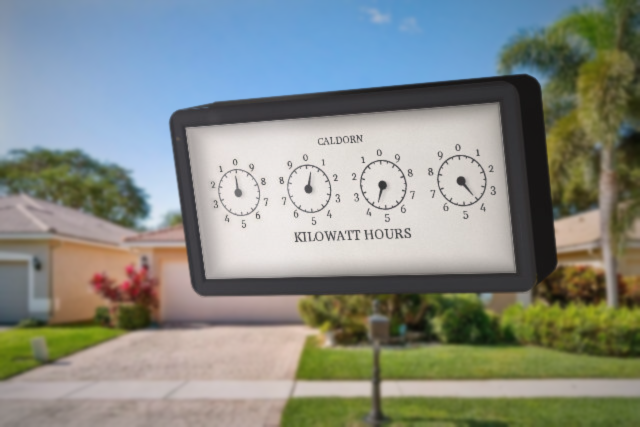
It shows **44** kWh
